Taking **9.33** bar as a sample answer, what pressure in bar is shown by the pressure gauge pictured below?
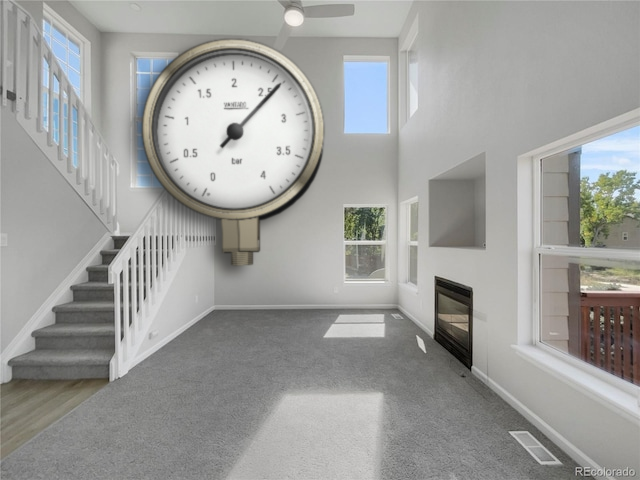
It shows **2.6** bar
